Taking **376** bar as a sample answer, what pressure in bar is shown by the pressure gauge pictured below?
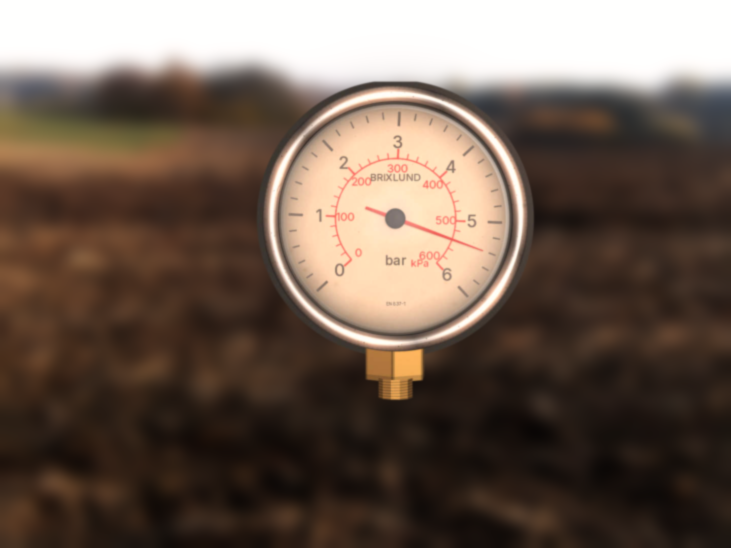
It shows **5.4** bar
